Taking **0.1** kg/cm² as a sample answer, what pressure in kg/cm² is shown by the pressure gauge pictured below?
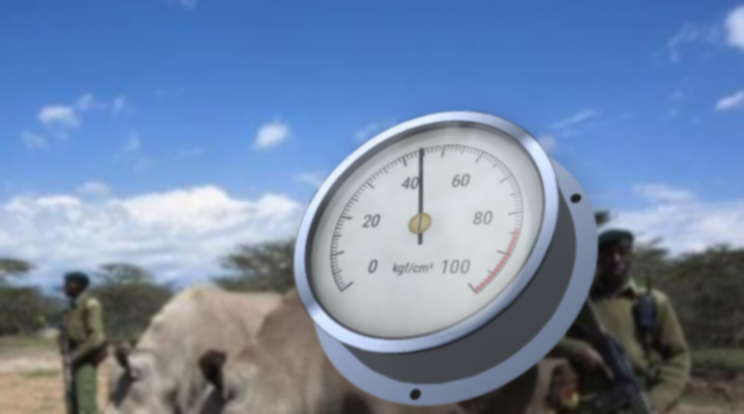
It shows **45** kg/cm²
